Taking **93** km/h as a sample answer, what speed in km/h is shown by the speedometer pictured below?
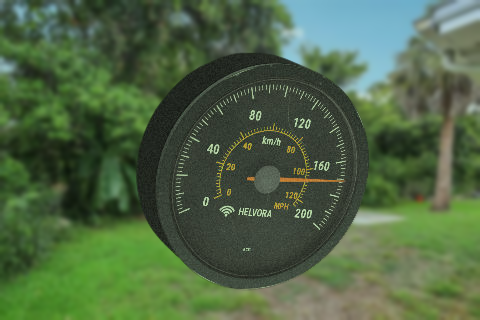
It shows **170** km/h
